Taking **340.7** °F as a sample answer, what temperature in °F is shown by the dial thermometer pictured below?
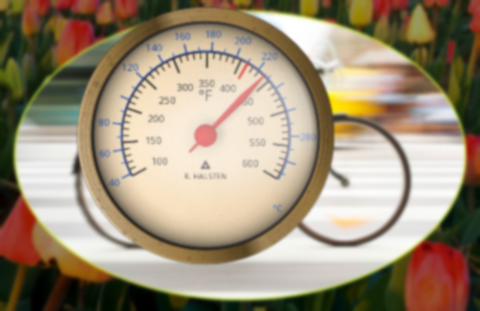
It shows **440** °F
